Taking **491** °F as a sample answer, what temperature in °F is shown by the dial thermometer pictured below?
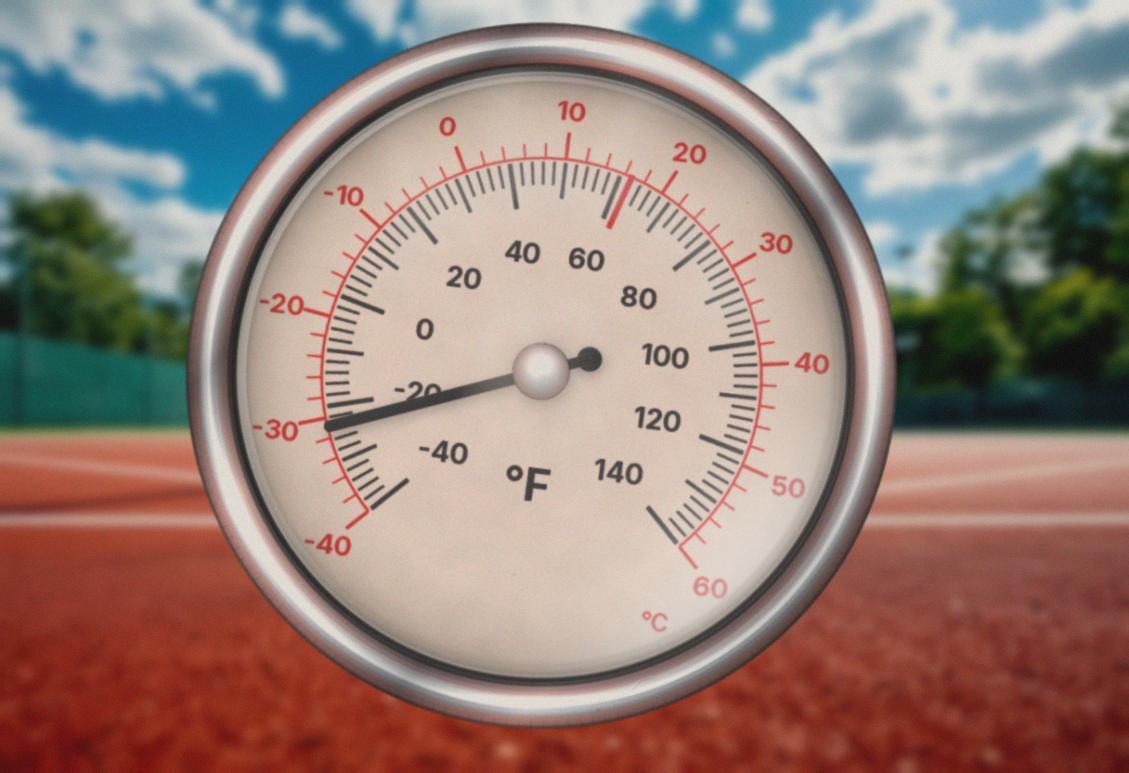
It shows **-24** °F
